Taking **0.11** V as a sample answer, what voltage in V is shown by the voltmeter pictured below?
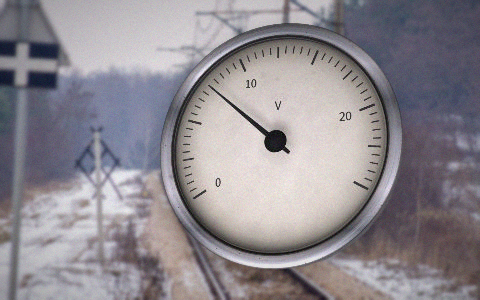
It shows **7.5** V
